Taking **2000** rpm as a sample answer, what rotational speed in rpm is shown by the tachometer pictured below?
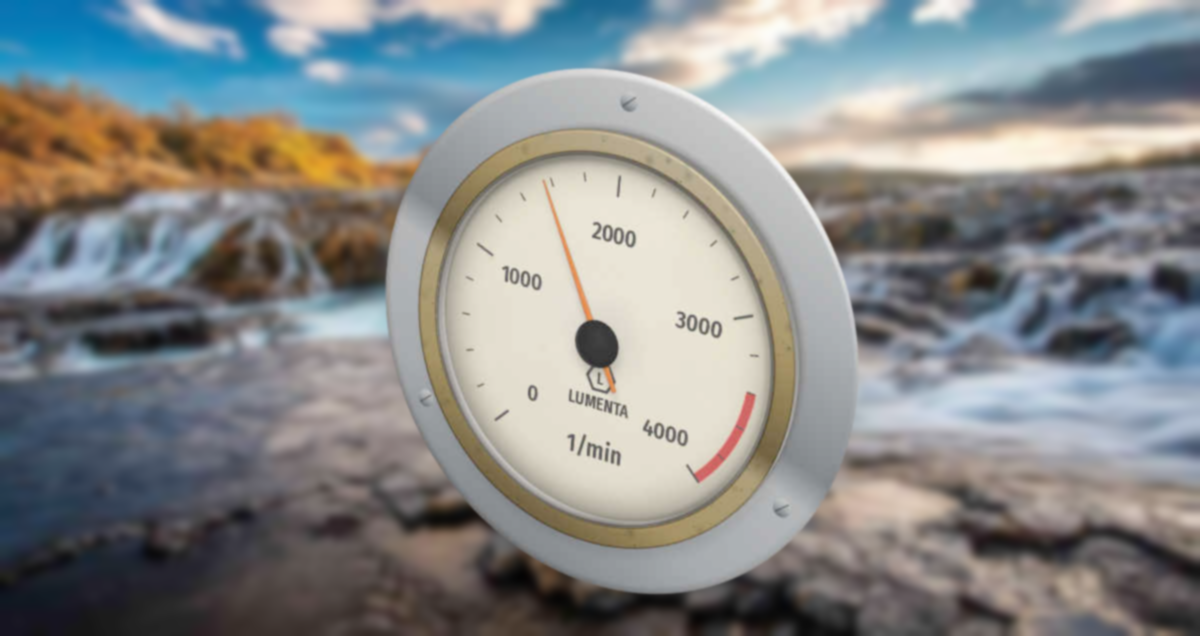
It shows **1600** rpm
